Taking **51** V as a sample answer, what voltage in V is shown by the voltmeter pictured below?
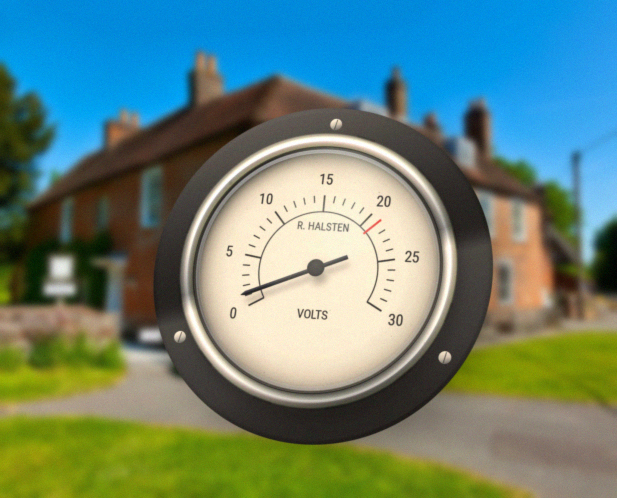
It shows **1** V
